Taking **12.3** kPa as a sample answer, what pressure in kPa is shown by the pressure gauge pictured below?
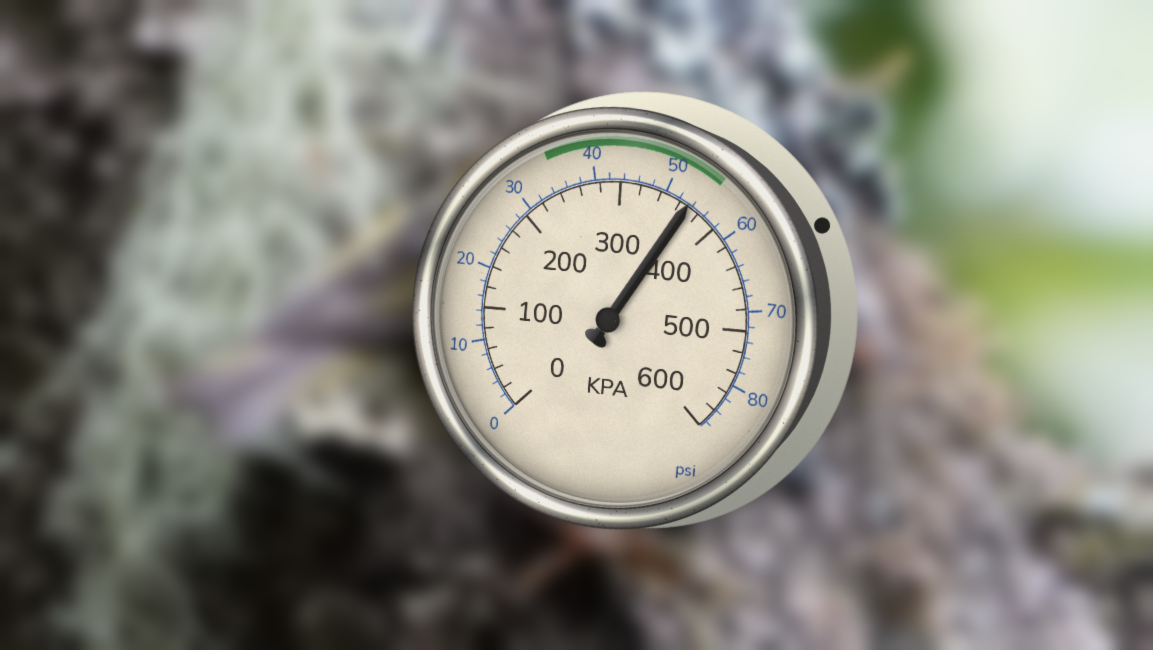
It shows **370** kPa
